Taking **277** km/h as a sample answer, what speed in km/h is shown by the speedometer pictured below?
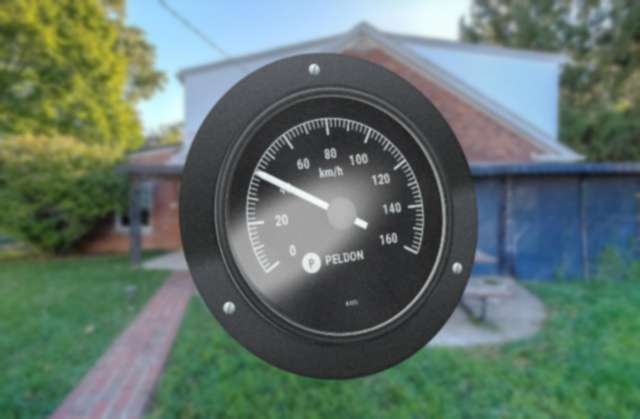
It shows **40** km/h
